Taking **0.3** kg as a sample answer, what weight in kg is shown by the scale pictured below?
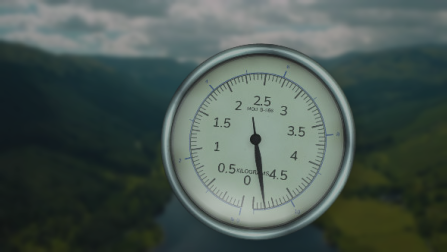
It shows **4.85** kg
